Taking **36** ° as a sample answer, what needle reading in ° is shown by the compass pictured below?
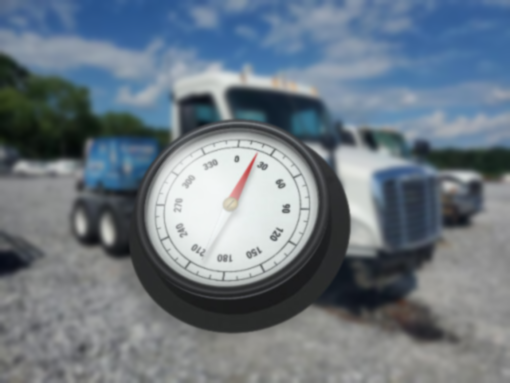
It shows **20** °
